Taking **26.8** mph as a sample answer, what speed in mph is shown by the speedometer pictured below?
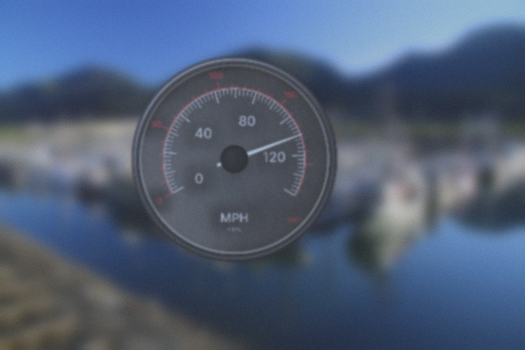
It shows **110** mph
